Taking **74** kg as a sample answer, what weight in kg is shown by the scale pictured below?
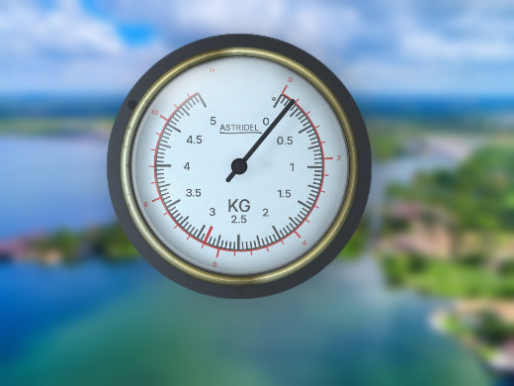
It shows **0.15** kg
